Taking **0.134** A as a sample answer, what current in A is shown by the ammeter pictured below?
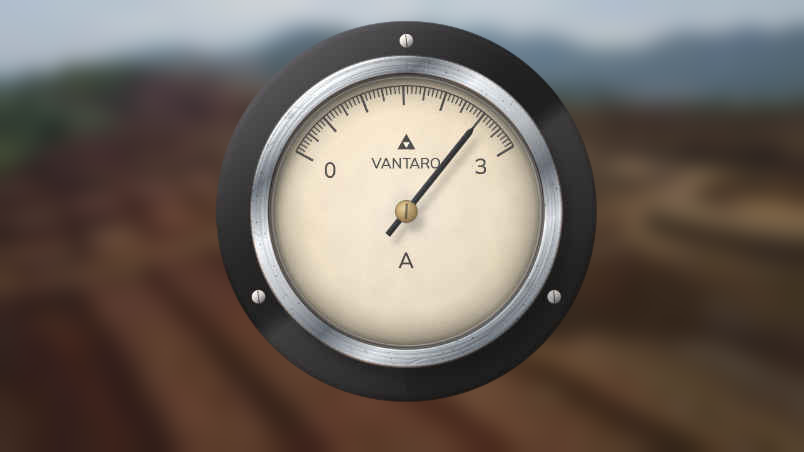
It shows **2.5** A
